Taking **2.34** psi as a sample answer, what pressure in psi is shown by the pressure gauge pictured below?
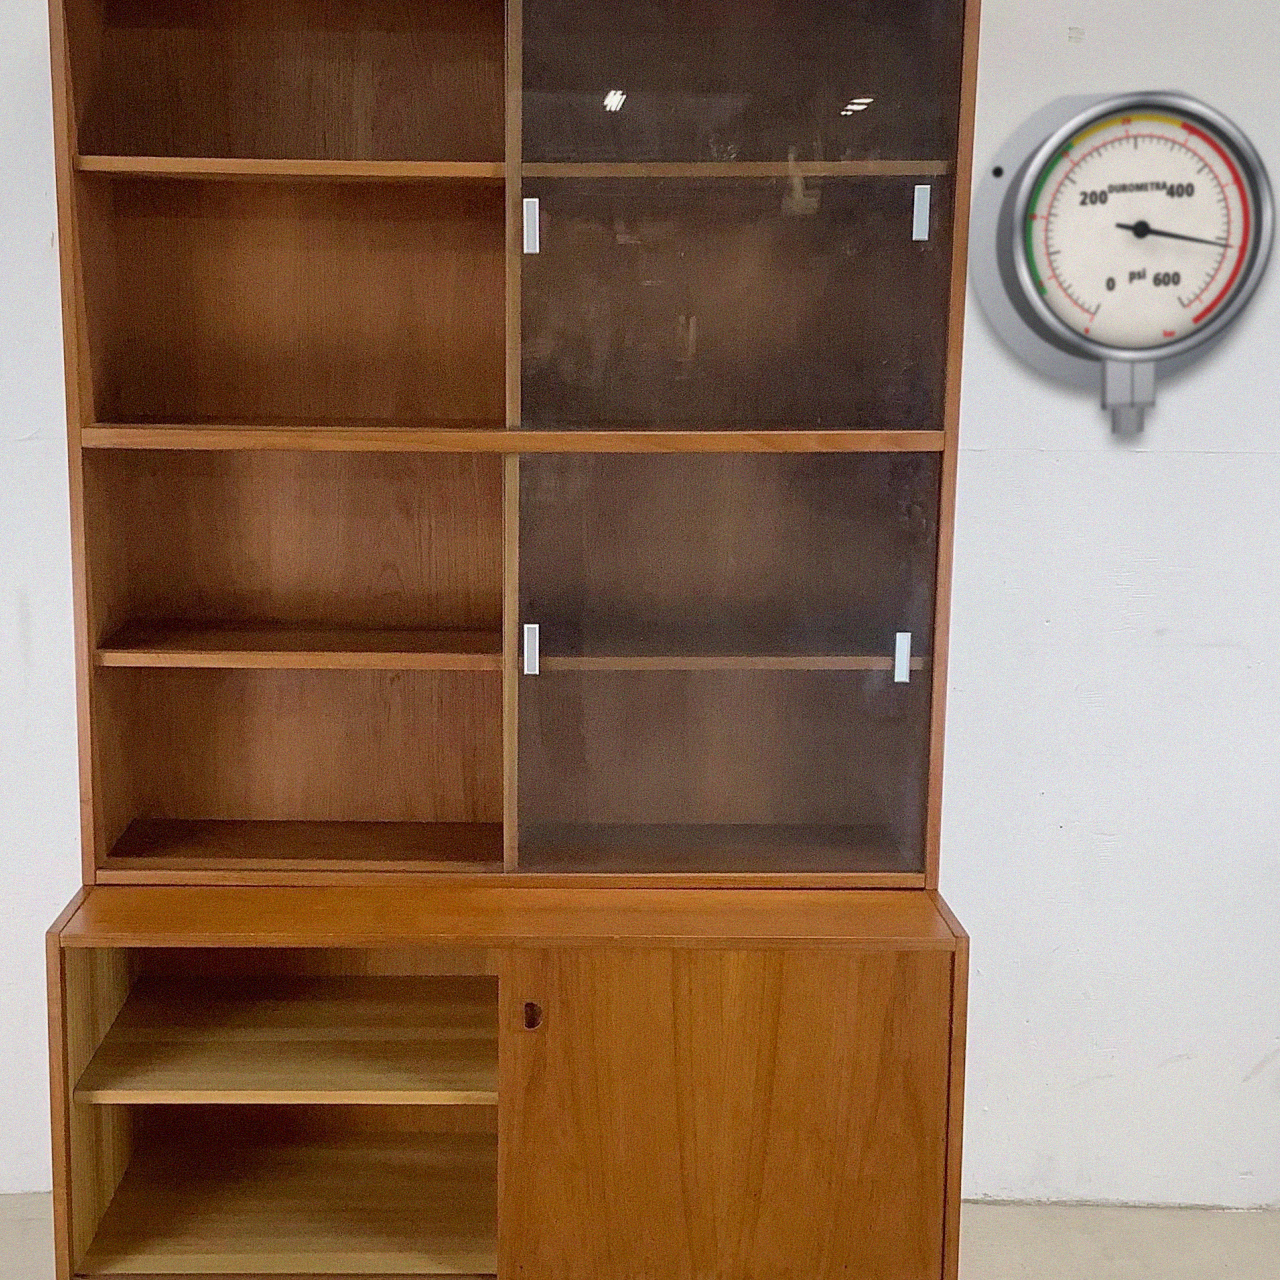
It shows **510** psi
